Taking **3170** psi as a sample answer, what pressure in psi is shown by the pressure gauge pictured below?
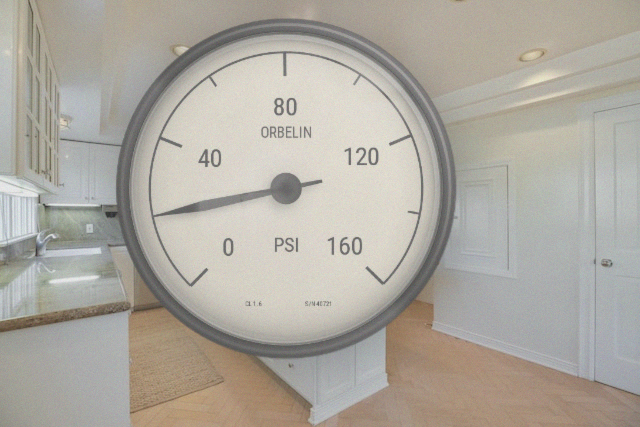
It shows **20** psi
